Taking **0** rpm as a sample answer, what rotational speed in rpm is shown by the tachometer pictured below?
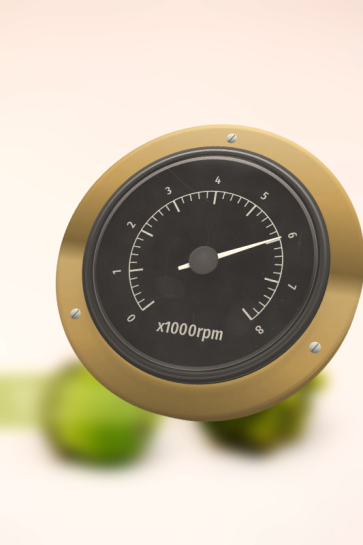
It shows **6000** rpm
